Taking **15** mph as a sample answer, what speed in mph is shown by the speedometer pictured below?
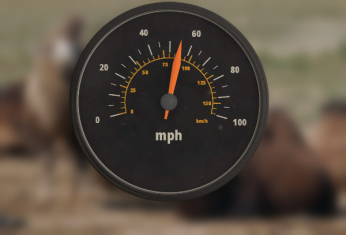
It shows **55** mph
